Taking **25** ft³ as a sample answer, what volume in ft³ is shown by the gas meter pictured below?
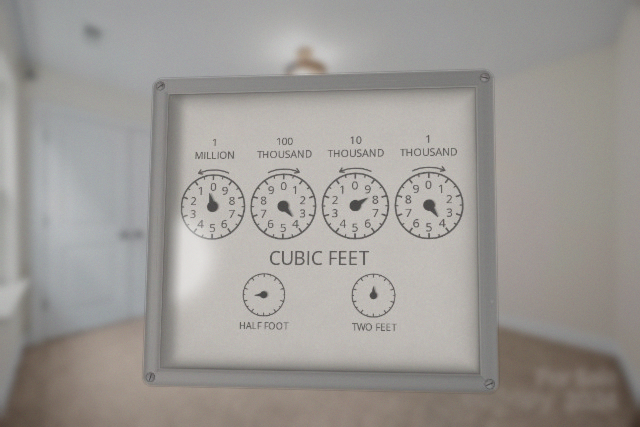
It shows **38400** ft³
